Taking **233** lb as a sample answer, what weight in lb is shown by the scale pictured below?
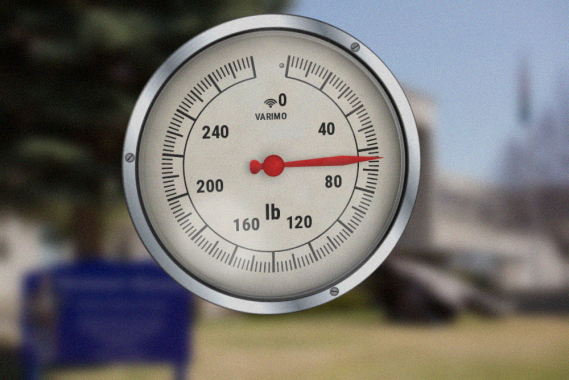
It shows **64** lb
